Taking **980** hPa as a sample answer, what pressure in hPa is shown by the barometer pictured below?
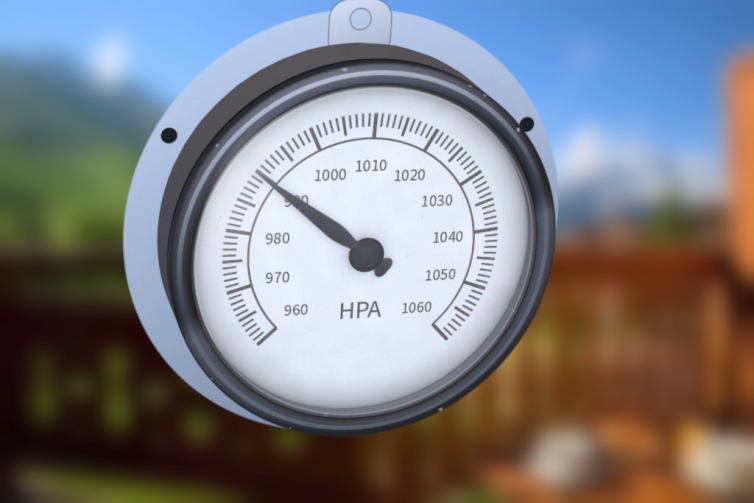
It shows **990** hPa
